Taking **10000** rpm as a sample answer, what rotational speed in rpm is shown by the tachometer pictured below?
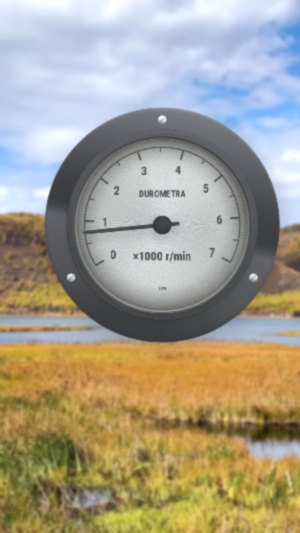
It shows **750** rpm
